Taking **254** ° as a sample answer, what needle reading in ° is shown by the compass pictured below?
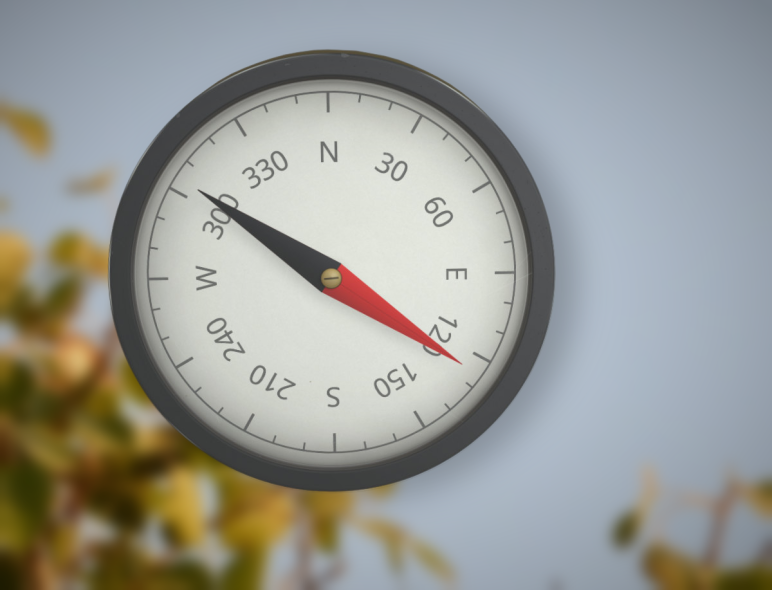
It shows **125** °
